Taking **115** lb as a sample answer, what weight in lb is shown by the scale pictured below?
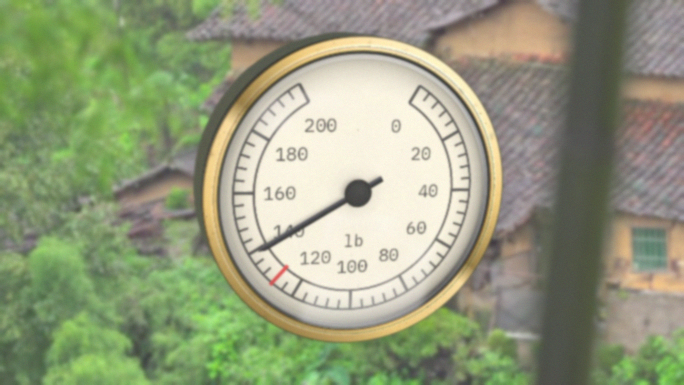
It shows **140** lb
